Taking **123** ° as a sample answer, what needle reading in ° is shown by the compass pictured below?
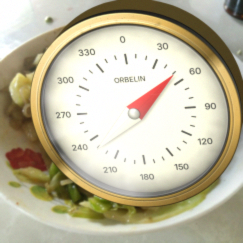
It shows **50** °
